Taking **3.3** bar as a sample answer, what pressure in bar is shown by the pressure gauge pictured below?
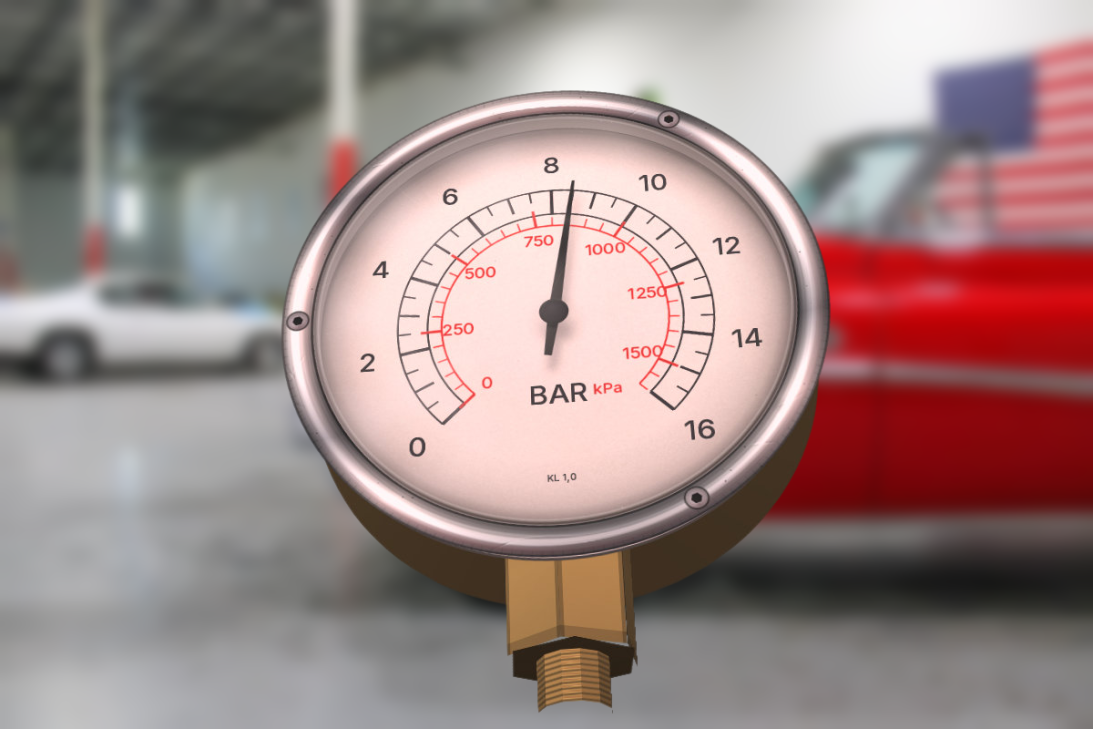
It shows **8.5** bar
